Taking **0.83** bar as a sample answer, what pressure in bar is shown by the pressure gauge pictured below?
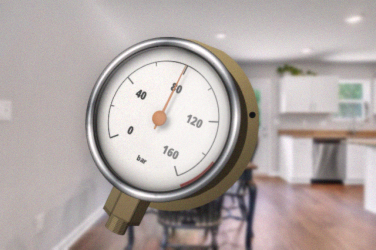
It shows **80** bar
